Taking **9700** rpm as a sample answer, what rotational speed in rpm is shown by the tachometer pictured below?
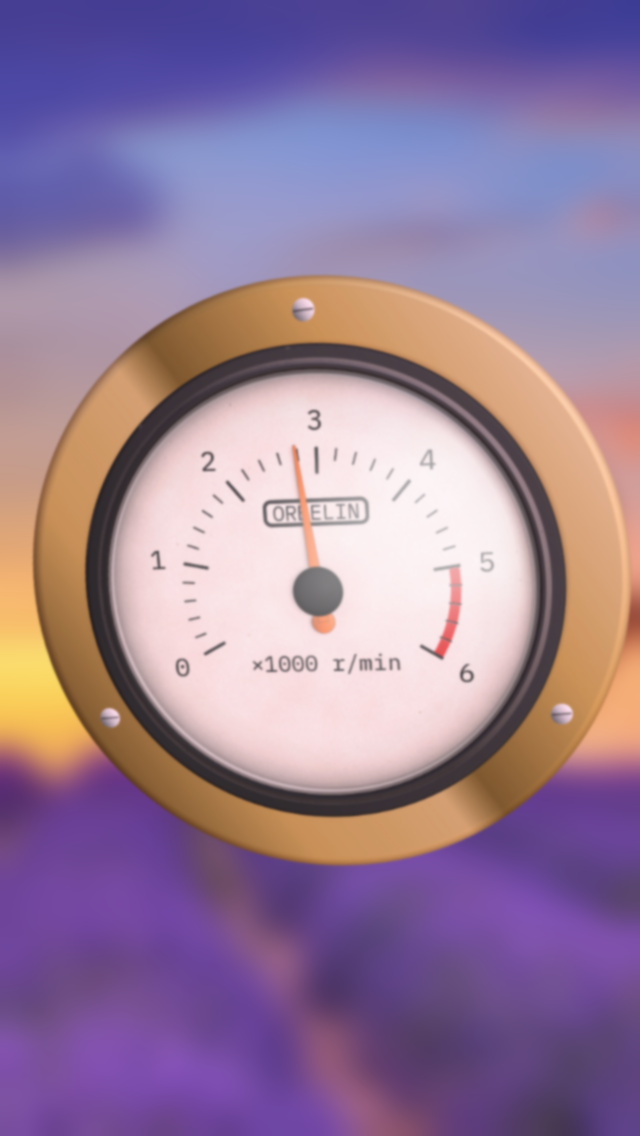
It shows **2800** rpm
